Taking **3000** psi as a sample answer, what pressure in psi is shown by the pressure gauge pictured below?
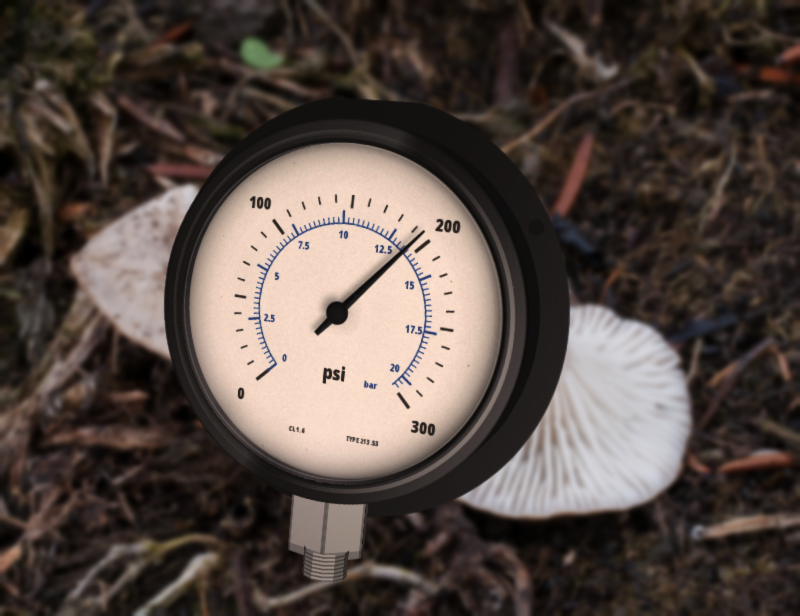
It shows **195** psi
